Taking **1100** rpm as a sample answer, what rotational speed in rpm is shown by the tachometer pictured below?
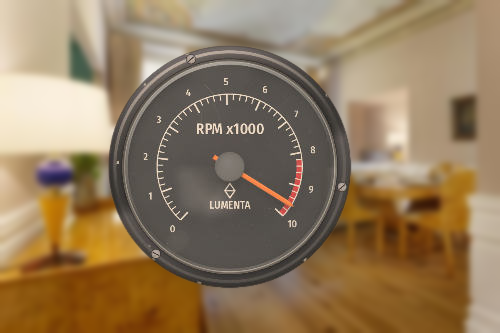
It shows **9600** rpm
